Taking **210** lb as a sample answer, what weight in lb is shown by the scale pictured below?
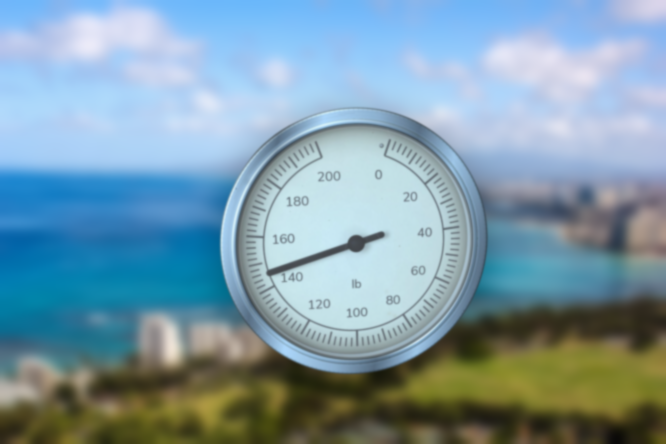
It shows **146** lb
